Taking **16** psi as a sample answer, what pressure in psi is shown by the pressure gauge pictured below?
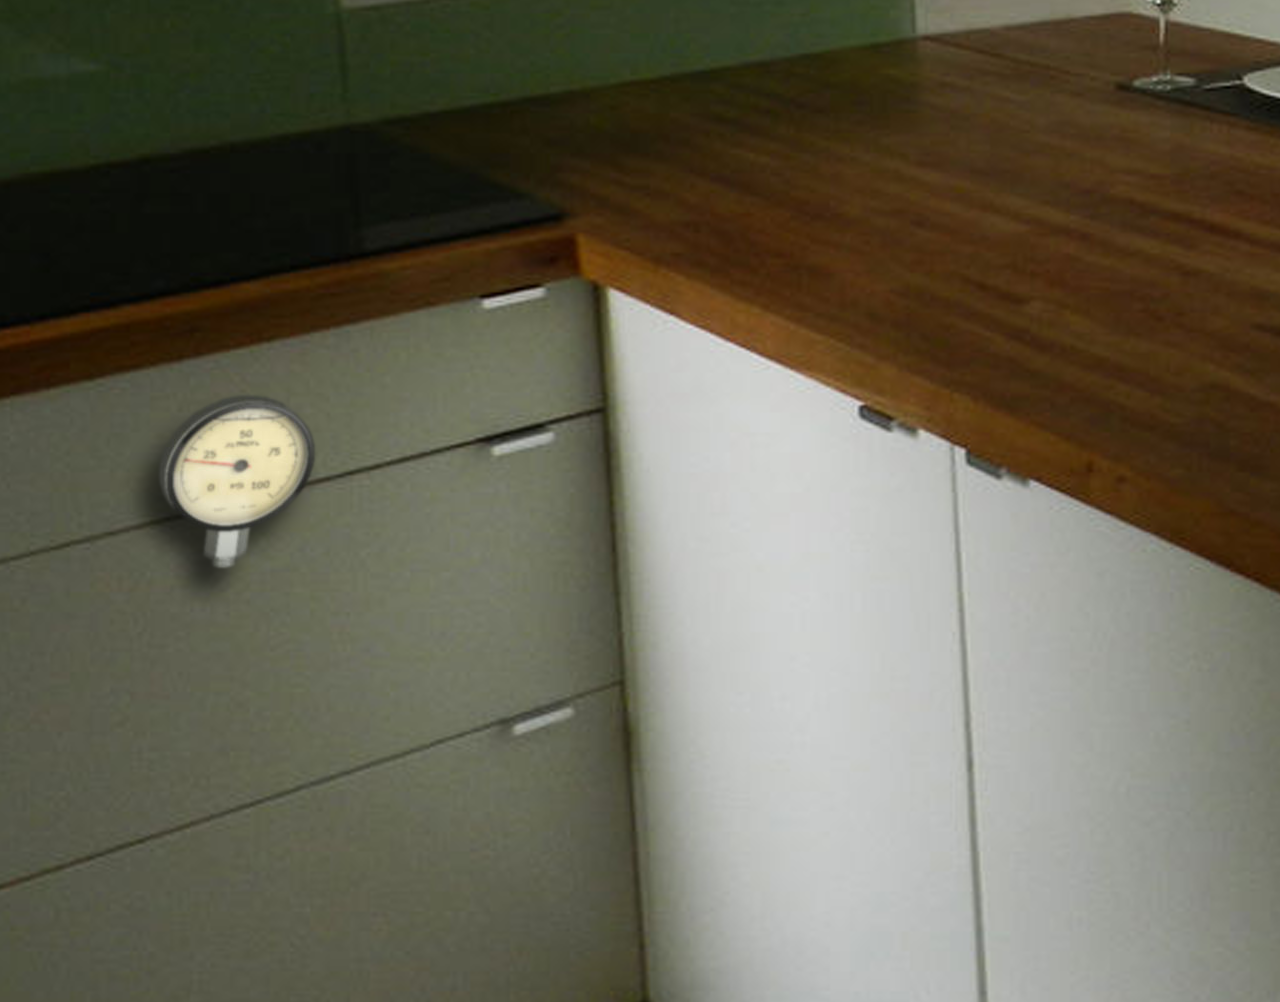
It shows **20** psi
